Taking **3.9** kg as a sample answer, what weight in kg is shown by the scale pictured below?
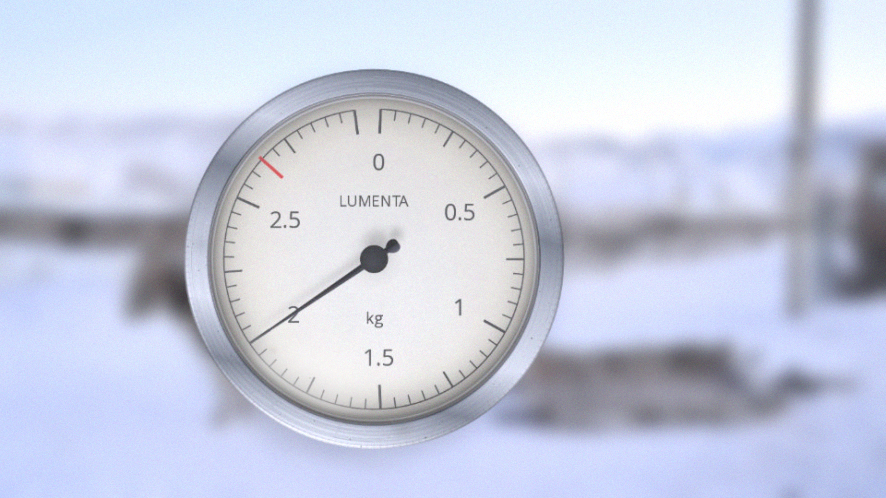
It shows **2** kg
